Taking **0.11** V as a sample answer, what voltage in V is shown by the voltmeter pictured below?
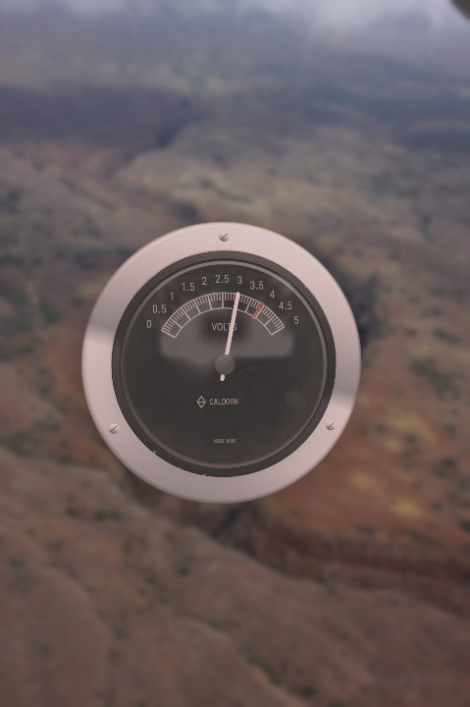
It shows **3** V
